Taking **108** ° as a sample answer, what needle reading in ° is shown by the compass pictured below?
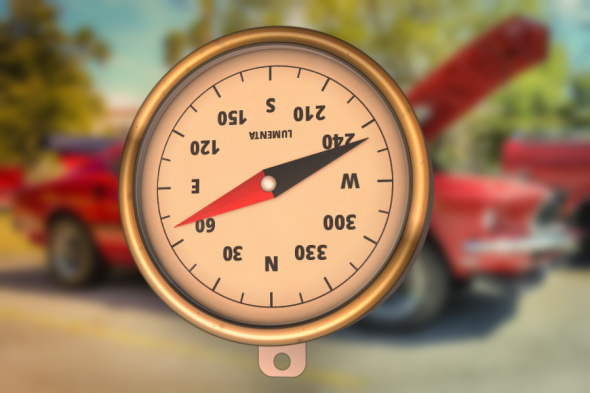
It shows **67.5** °
